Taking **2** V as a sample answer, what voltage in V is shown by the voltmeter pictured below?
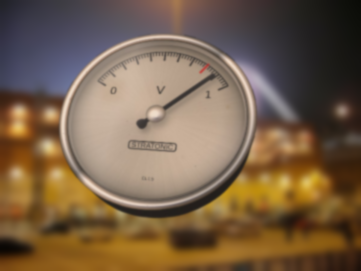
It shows **0.9** V
